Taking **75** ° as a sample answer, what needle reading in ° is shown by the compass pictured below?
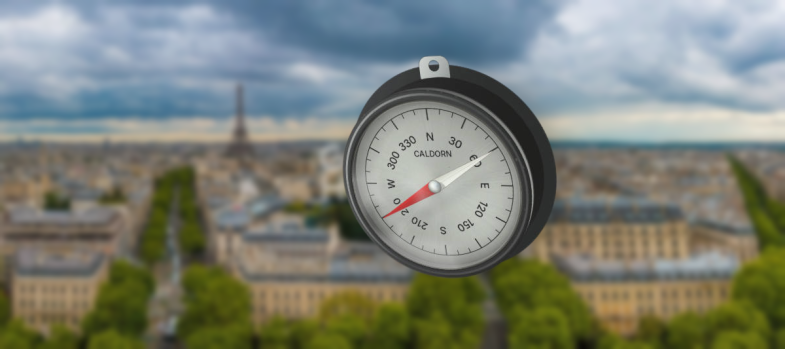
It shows **240** °
